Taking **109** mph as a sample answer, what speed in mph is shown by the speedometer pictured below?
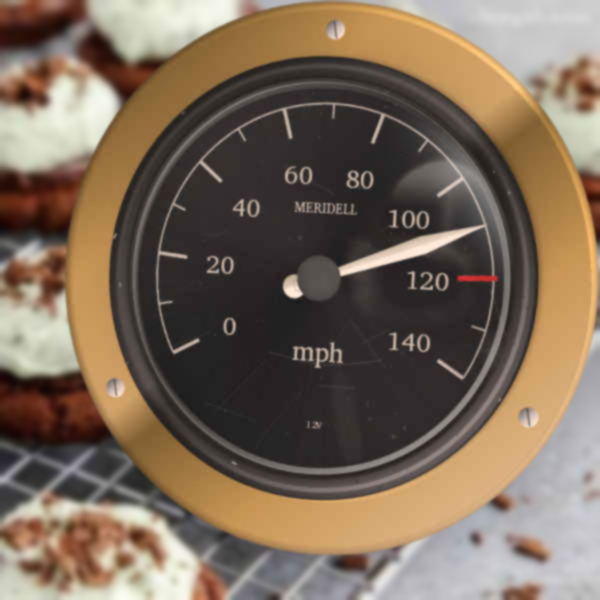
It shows **110** mph
